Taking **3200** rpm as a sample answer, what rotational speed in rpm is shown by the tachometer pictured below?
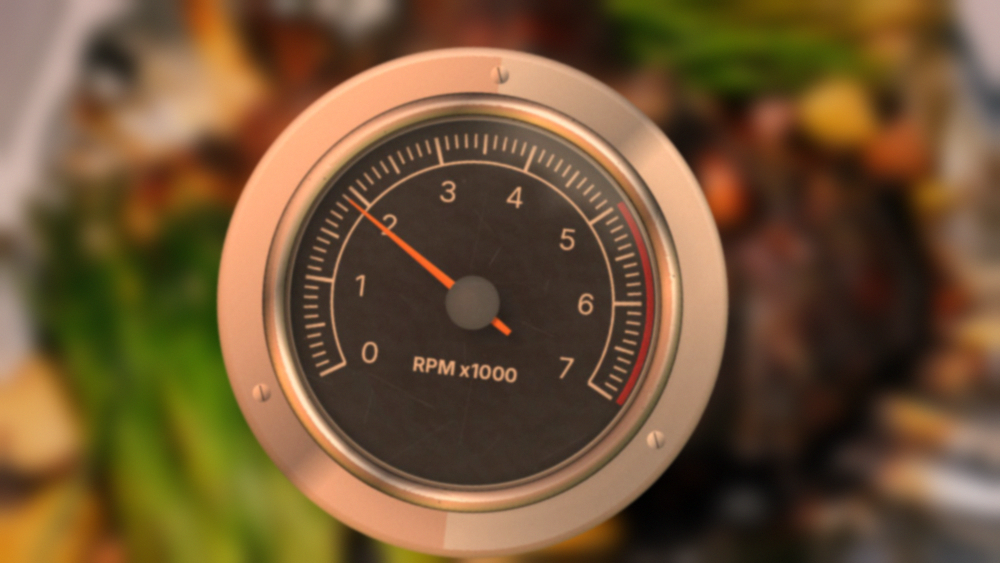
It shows **1900** rpm
